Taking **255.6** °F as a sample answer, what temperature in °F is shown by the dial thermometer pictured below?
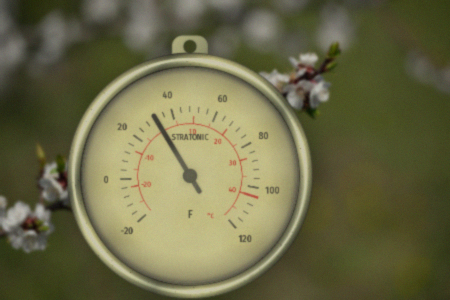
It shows **32** °F
